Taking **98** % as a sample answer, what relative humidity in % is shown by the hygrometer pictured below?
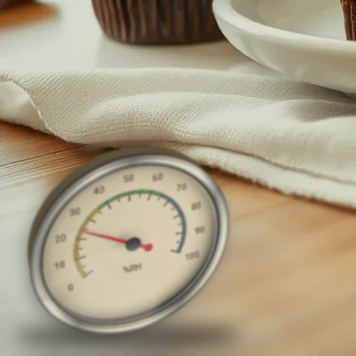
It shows **25** %
